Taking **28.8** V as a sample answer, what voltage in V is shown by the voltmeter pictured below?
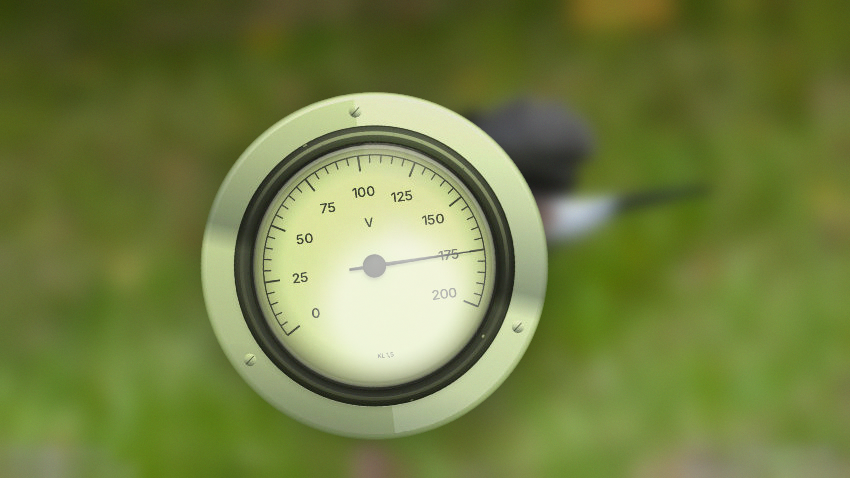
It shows **175** V
